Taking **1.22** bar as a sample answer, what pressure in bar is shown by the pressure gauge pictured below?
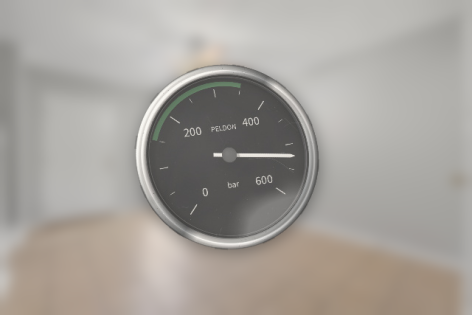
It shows **525** bar
